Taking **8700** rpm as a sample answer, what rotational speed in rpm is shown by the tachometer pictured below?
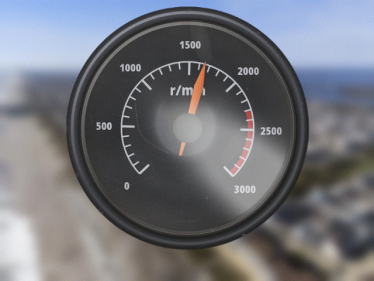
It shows **1650** rpm
